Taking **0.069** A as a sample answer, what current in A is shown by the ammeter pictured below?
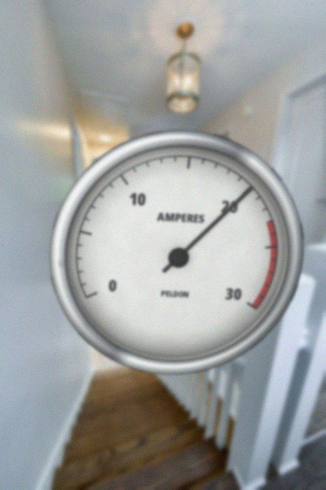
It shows **20** A
